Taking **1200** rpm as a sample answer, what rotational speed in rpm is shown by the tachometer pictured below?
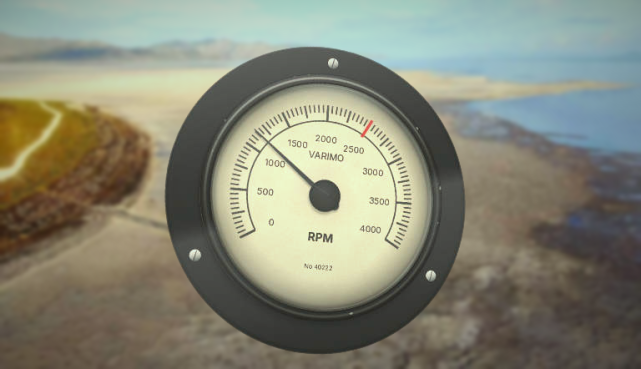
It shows **1150** rpm
